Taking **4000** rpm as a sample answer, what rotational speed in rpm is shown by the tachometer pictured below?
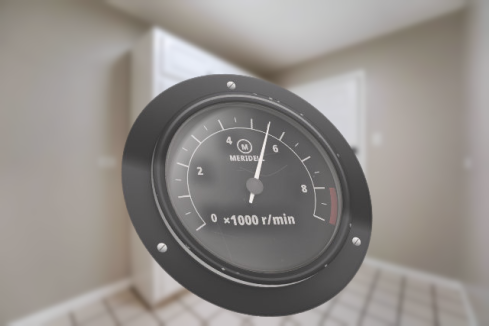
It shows **5500** rpm
